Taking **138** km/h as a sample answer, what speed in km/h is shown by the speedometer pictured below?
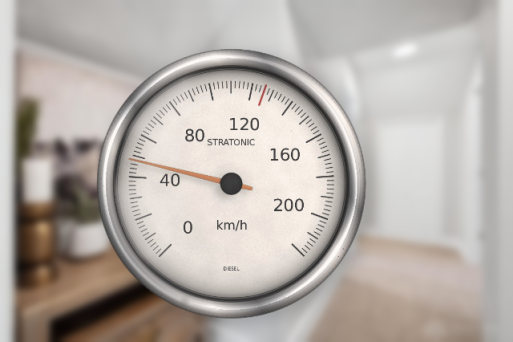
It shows **48** km/h
